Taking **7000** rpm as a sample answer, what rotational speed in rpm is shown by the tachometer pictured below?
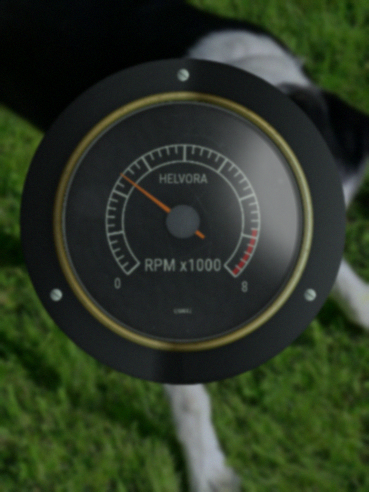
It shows **2400** rpm
